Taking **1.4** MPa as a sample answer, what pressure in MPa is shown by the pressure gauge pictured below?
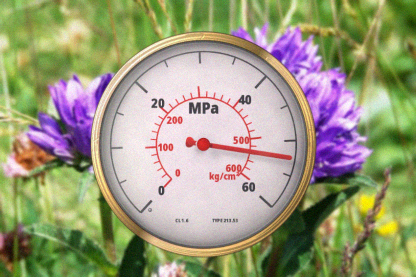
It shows **52.5** MPa
